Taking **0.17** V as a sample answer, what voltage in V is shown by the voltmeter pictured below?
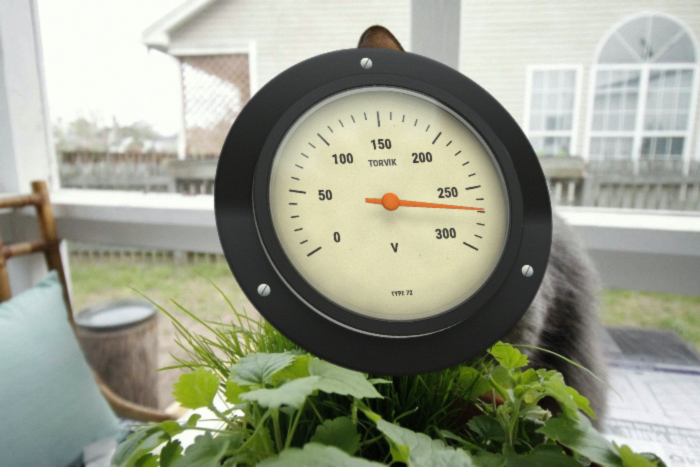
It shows **270** V
